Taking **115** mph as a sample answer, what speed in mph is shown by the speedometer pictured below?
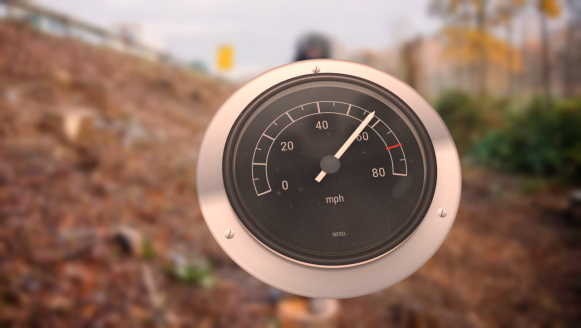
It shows **57.5** mph
